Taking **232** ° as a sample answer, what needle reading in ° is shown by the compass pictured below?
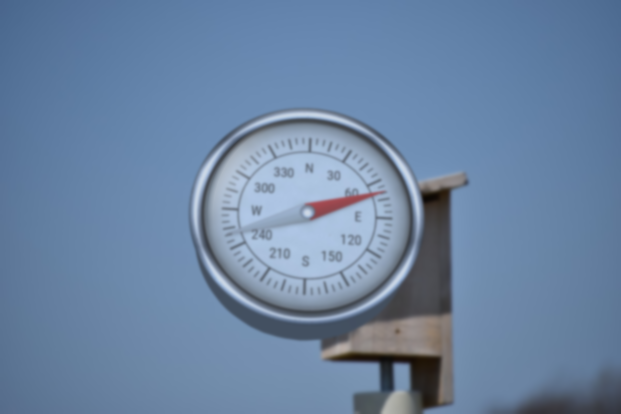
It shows **70** °
